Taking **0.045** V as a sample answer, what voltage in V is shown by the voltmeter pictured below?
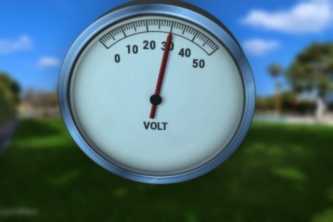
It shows **30** V
